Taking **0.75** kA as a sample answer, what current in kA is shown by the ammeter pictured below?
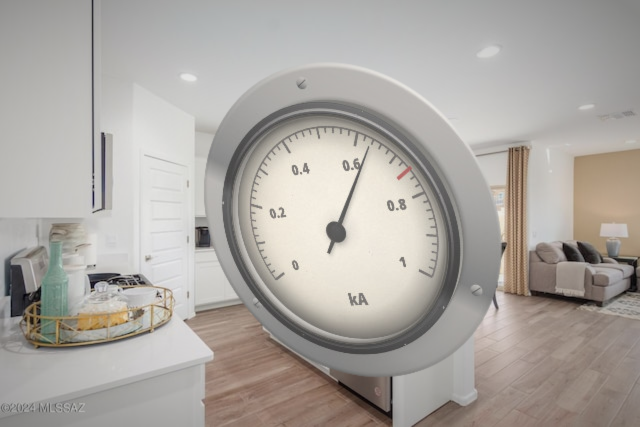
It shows **0.64** kA
